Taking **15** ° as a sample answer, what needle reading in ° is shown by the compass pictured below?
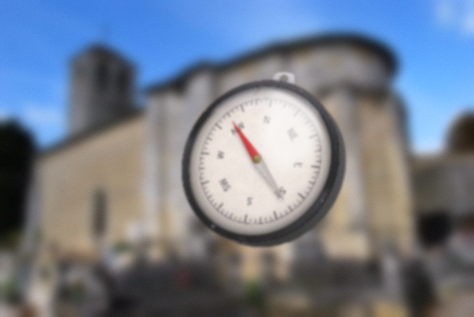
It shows **315** °
